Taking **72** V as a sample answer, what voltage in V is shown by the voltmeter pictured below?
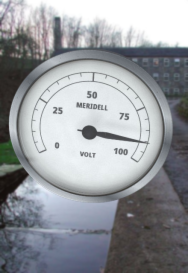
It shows **90** V
